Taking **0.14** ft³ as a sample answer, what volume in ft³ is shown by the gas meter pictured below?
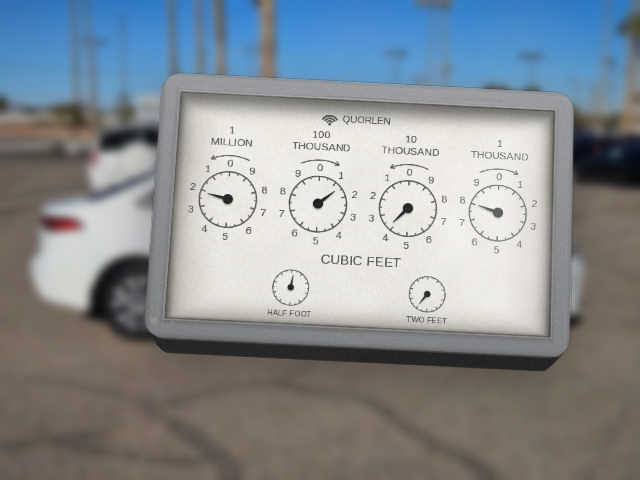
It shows **213800** ft³
